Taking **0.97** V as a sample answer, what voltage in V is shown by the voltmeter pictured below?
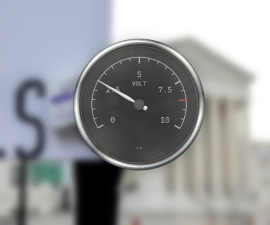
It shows **2.5** V
